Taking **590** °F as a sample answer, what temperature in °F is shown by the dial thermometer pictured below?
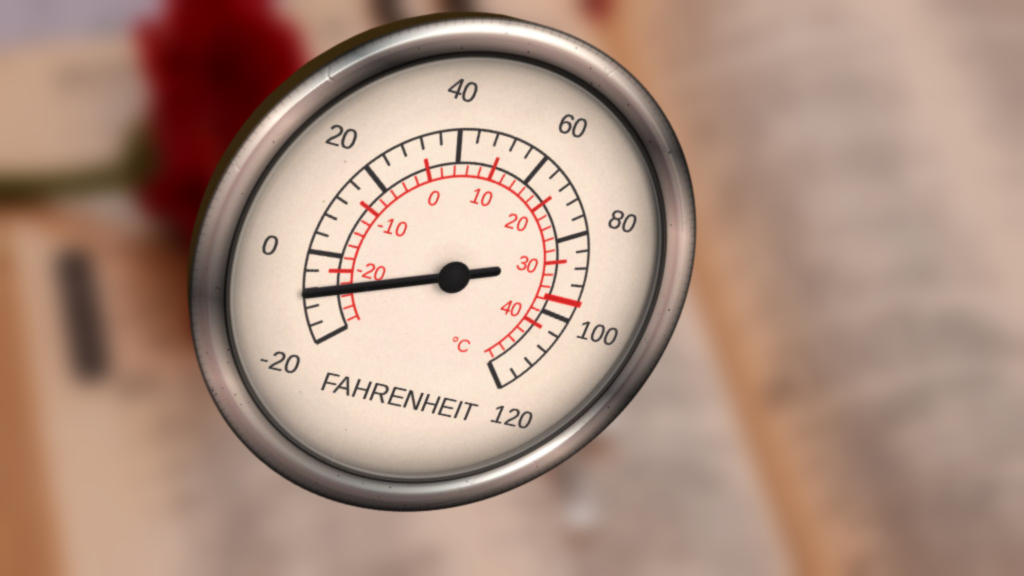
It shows **-8** °F
